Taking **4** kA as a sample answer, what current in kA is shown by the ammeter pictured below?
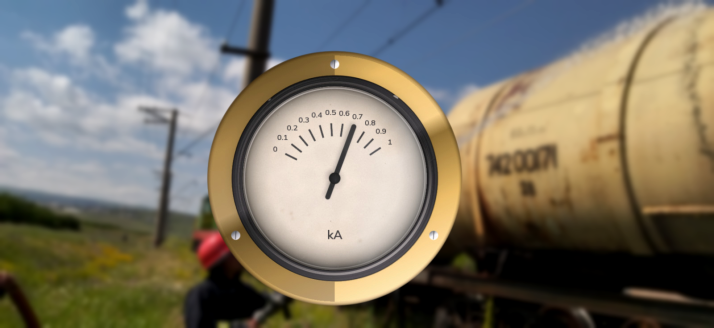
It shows **0.7** kA
